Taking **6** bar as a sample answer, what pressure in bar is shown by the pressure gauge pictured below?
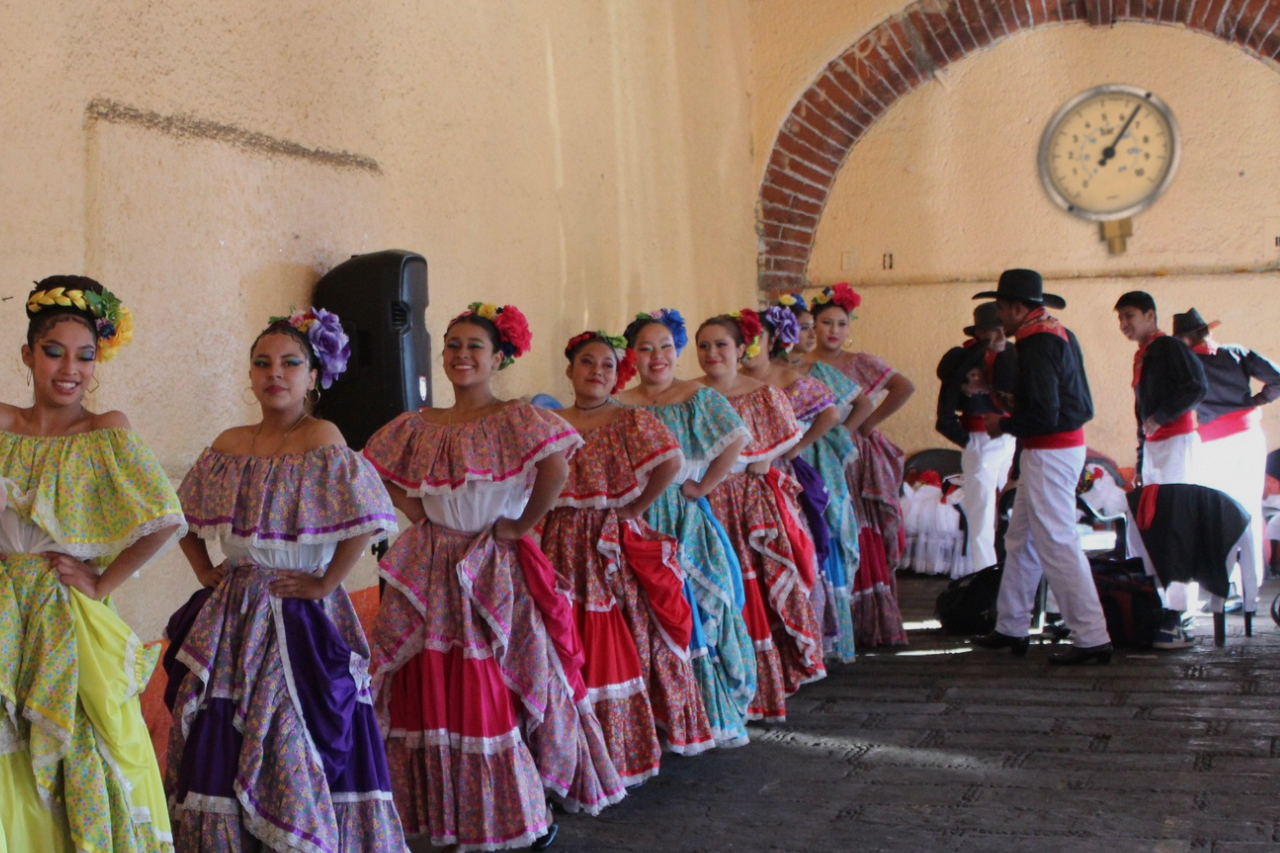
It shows **6.5** bar
